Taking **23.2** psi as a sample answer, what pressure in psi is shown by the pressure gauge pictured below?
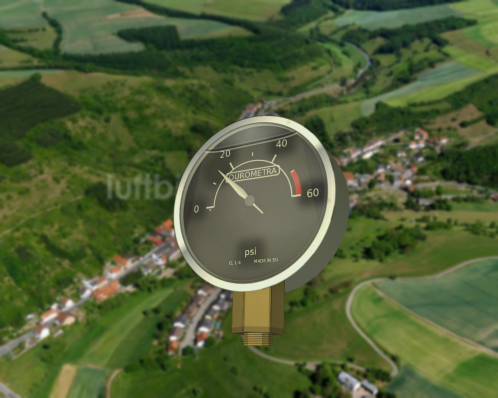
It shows **15** psi
